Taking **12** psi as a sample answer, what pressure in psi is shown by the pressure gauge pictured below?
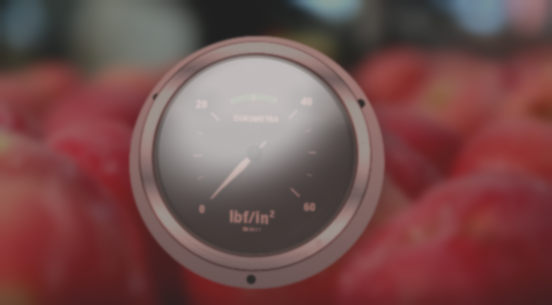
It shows **0** psi
